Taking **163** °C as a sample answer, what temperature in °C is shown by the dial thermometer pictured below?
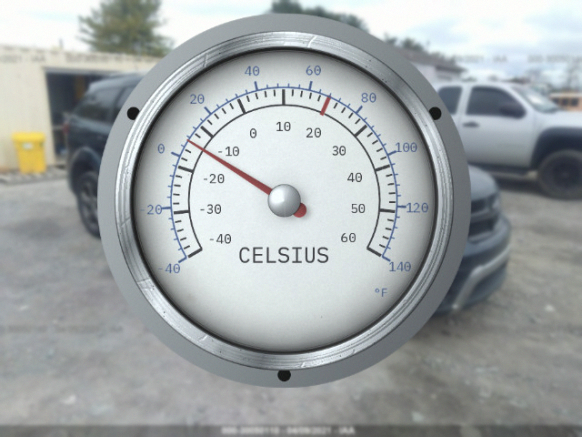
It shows **-14** °C
